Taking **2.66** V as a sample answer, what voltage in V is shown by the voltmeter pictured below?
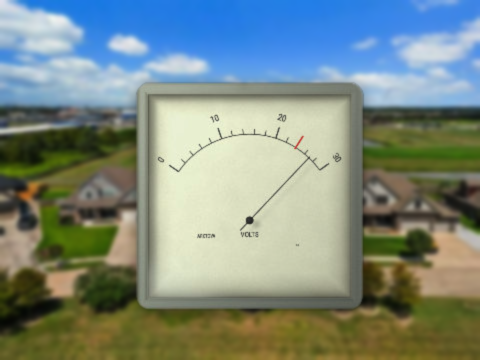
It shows **27** V
